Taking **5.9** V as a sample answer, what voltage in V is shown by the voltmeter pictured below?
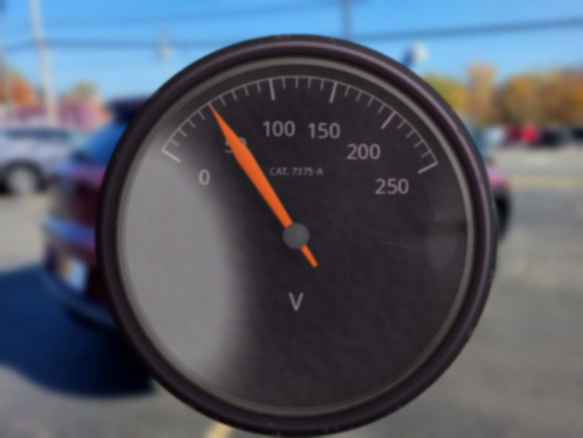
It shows **50** V
